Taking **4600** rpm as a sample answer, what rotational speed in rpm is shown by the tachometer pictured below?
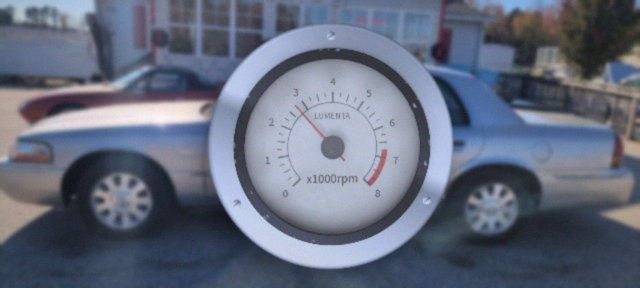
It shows **2750** rpm
